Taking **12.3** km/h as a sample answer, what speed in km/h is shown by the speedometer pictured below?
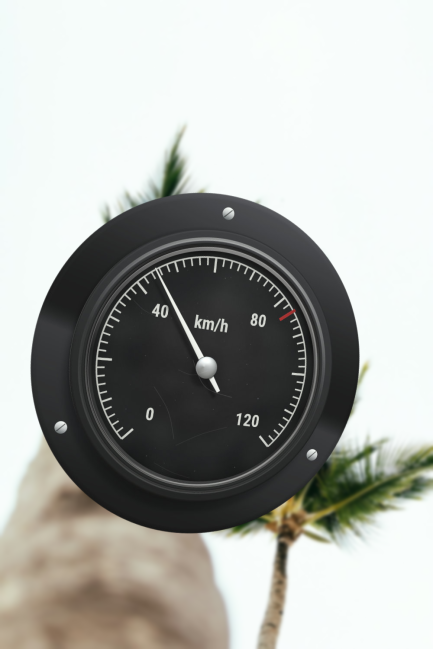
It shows **45** km/h
